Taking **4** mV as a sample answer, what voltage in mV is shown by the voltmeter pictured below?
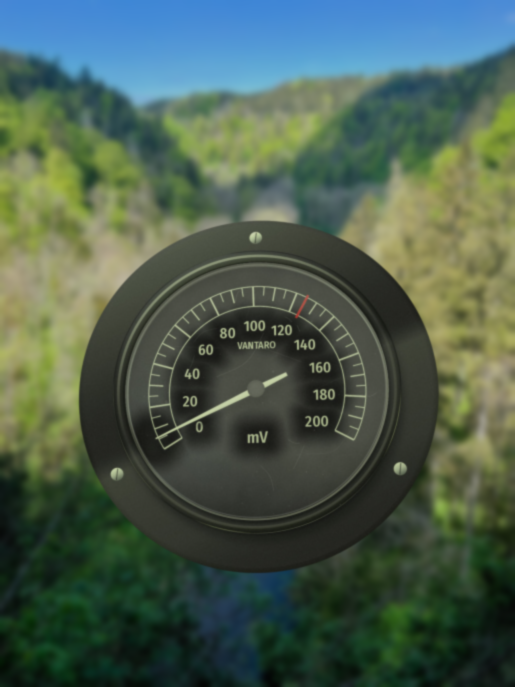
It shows **5** mV
